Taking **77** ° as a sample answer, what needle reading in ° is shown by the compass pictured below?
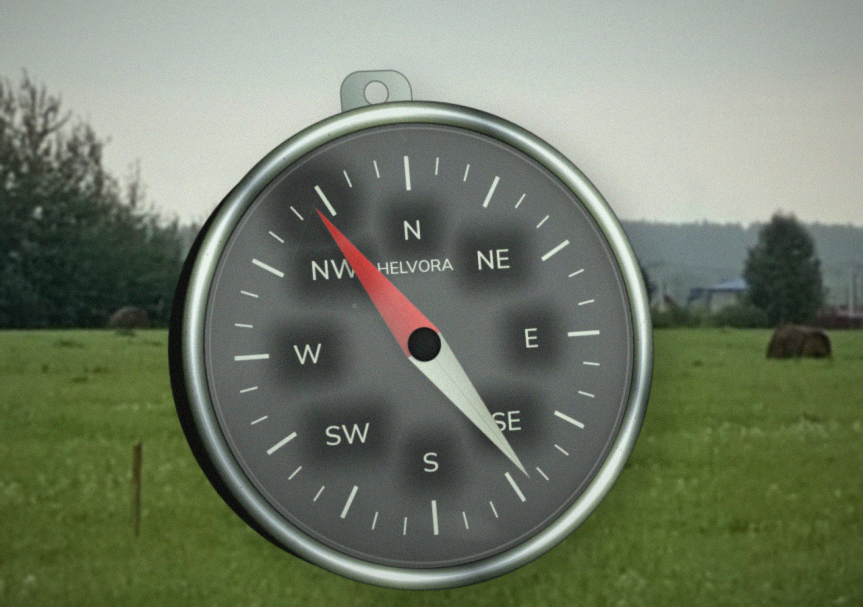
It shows **325** °
